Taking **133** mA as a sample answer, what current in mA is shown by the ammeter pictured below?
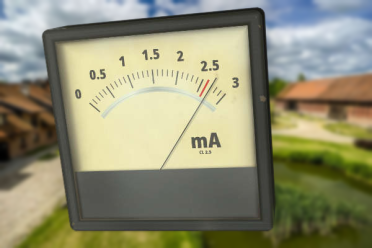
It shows **2.7** mA
